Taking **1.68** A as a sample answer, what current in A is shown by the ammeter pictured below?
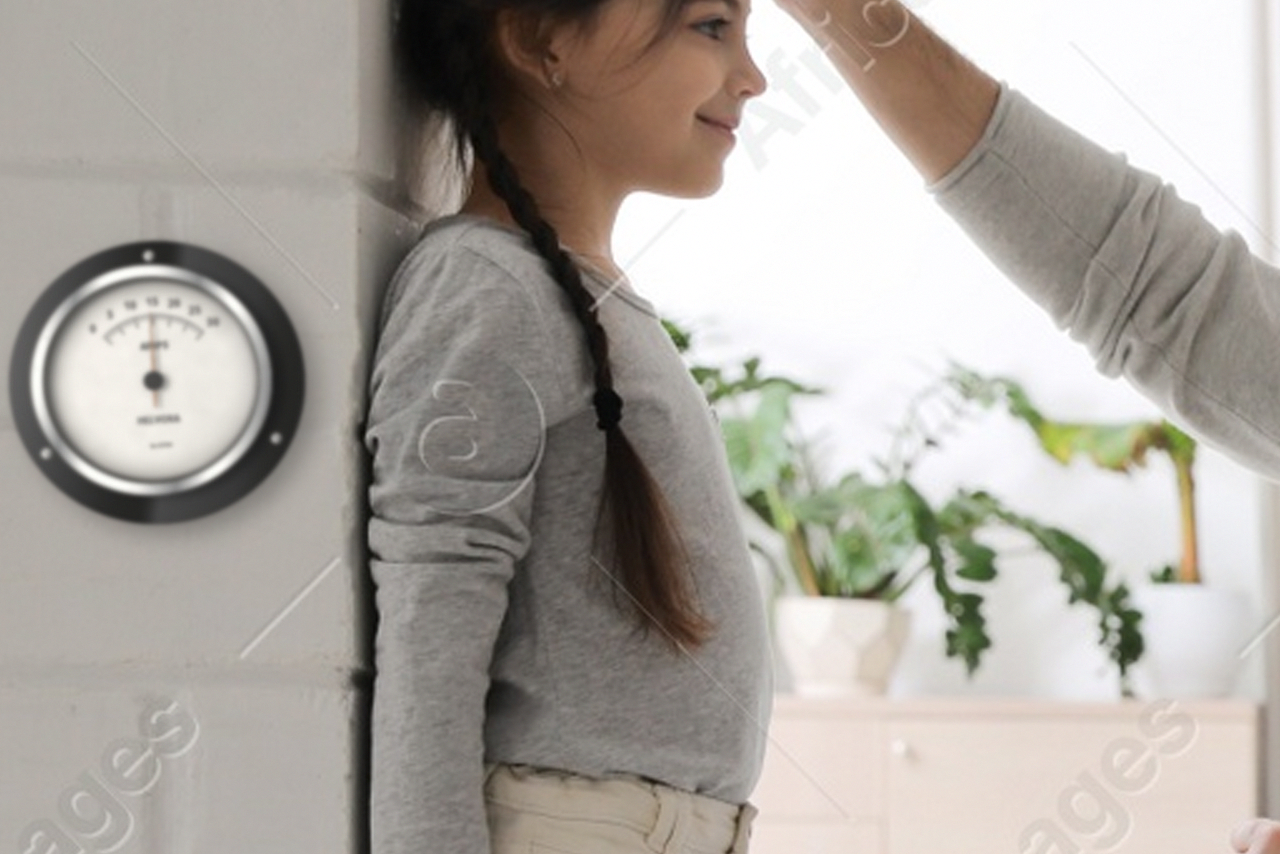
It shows **15** A
